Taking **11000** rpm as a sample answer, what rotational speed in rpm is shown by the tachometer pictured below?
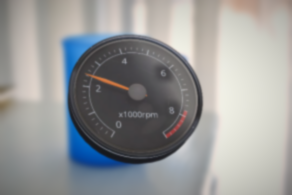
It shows **2400** rpm
